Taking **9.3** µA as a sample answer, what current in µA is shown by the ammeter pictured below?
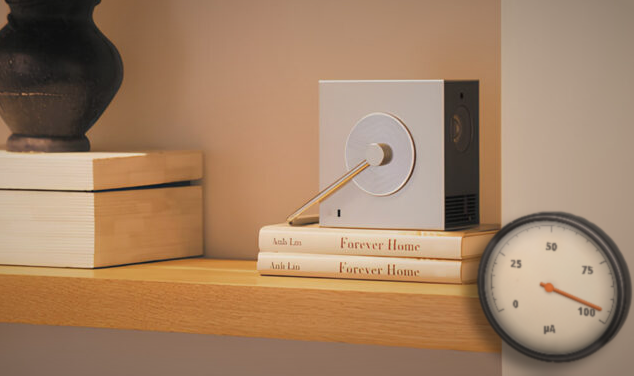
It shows **95** µA
